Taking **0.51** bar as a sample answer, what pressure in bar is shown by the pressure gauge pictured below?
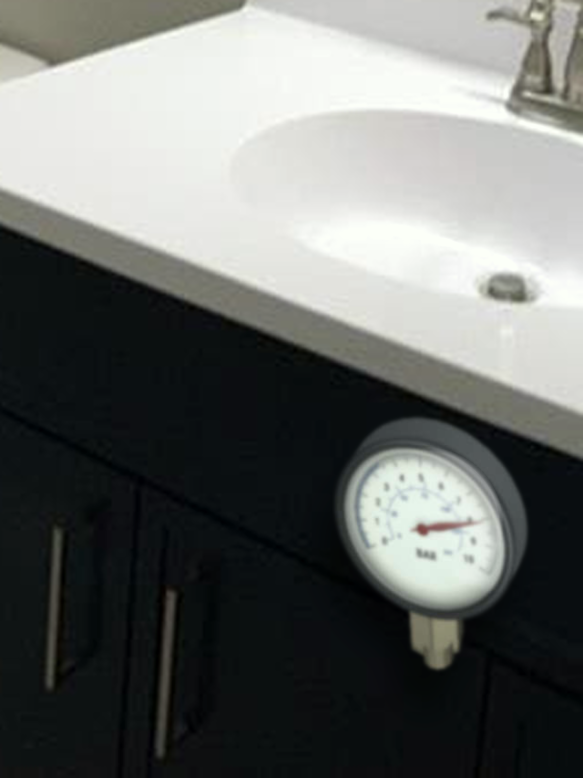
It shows **8** bar
